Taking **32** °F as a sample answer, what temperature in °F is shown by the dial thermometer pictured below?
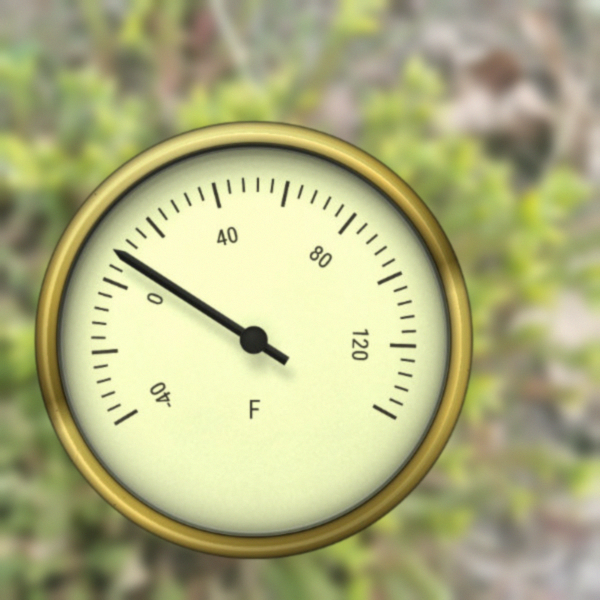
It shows **8** °F
